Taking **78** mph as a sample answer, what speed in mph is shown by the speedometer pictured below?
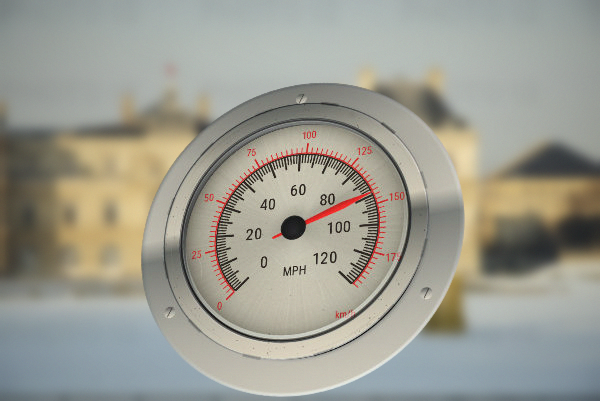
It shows **90** mph
